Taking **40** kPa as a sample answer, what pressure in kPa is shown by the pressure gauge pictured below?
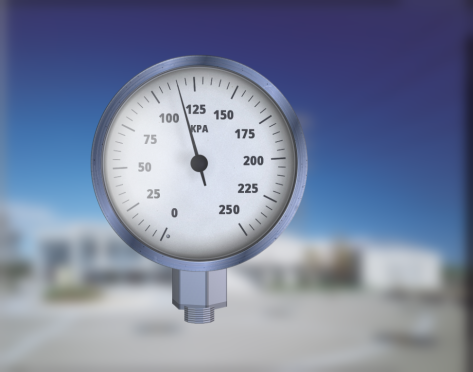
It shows **115** kPa
